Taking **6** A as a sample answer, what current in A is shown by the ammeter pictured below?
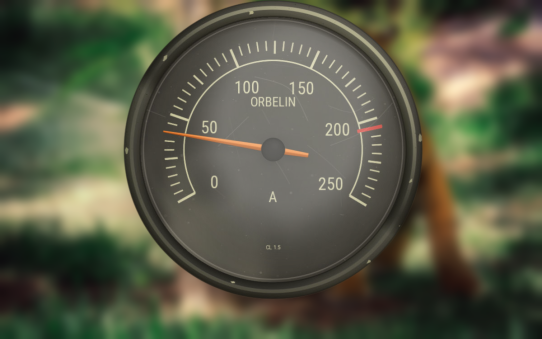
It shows **40** A
